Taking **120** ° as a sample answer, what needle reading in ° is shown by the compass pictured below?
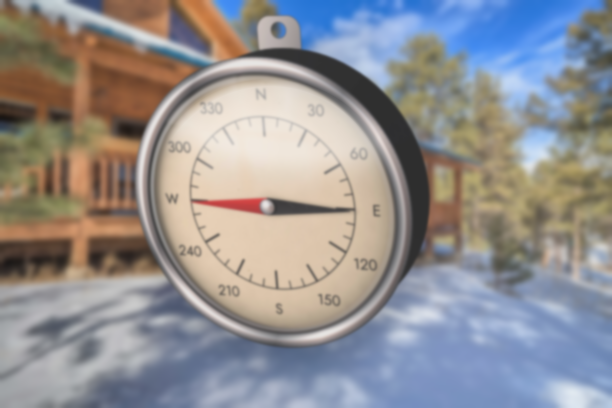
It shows **270** °
